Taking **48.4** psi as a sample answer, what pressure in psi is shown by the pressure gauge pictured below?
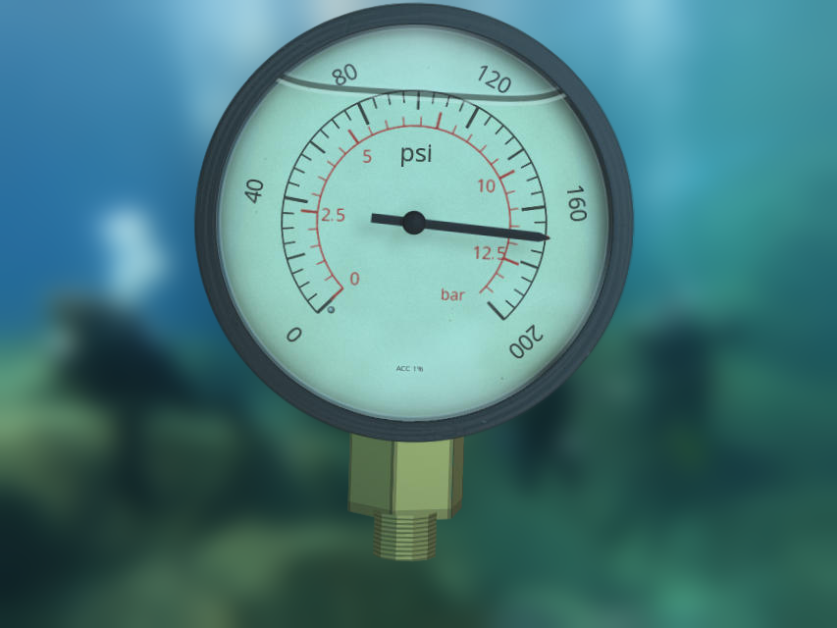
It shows **170** psi
